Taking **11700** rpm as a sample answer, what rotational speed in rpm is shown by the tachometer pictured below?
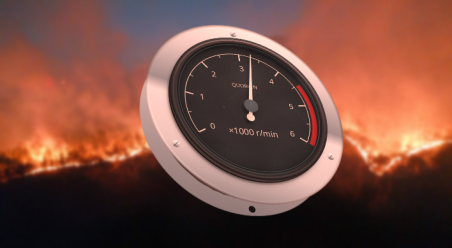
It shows **3250** rpm
